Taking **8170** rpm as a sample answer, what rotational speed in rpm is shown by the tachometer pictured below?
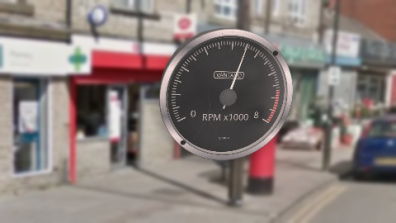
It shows **4500** rpm
